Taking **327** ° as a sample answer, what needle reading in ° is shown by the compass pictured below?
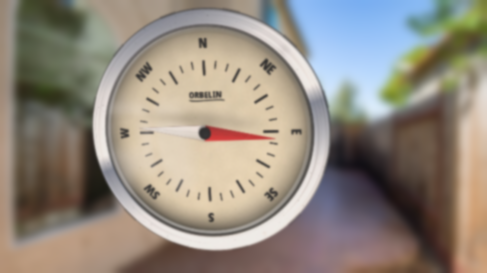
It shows **95** °
